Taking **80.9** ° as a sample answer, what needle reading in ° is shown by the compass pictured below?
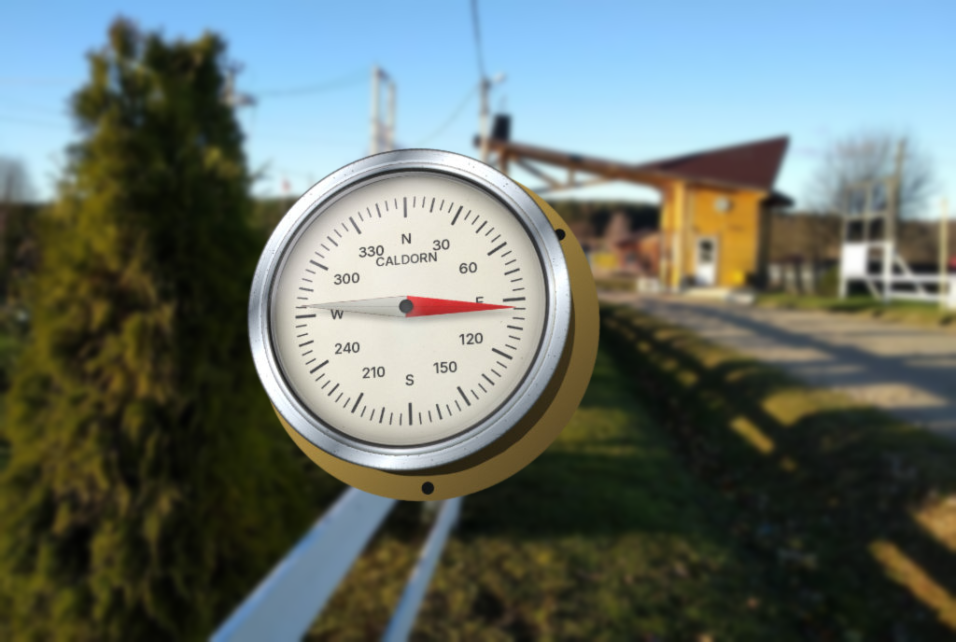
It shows **95** °
